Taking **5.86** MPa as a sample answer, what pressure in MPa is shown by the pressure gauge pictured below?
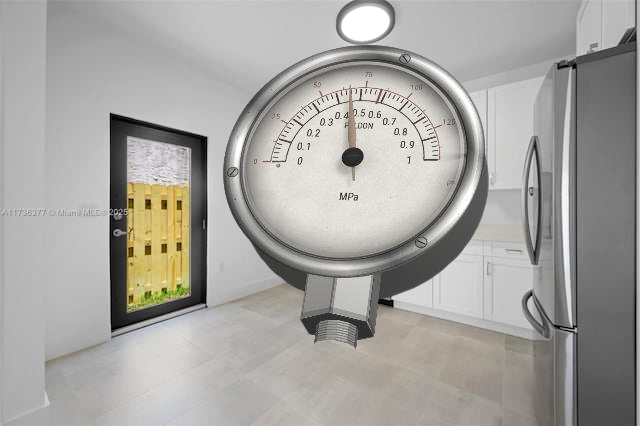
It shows **0.46** MPa
